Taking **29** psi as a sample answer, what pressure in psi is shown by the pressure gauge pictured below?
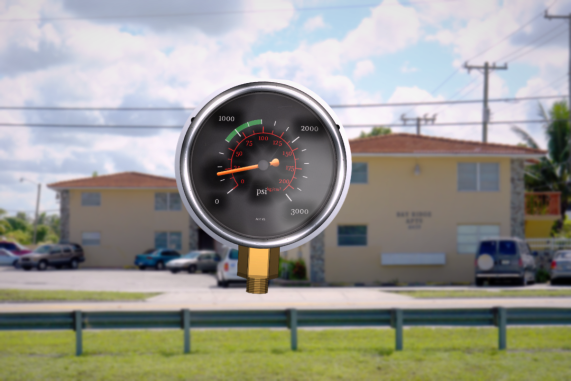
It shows **300** psi
